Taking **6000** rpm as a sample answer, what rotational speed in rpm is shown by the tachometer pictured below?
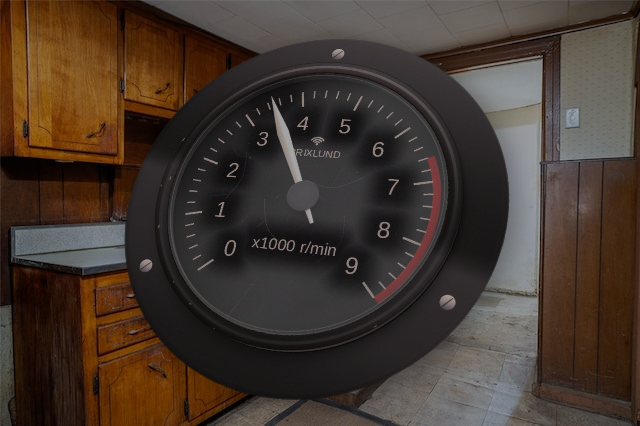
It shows **3500** rpm
